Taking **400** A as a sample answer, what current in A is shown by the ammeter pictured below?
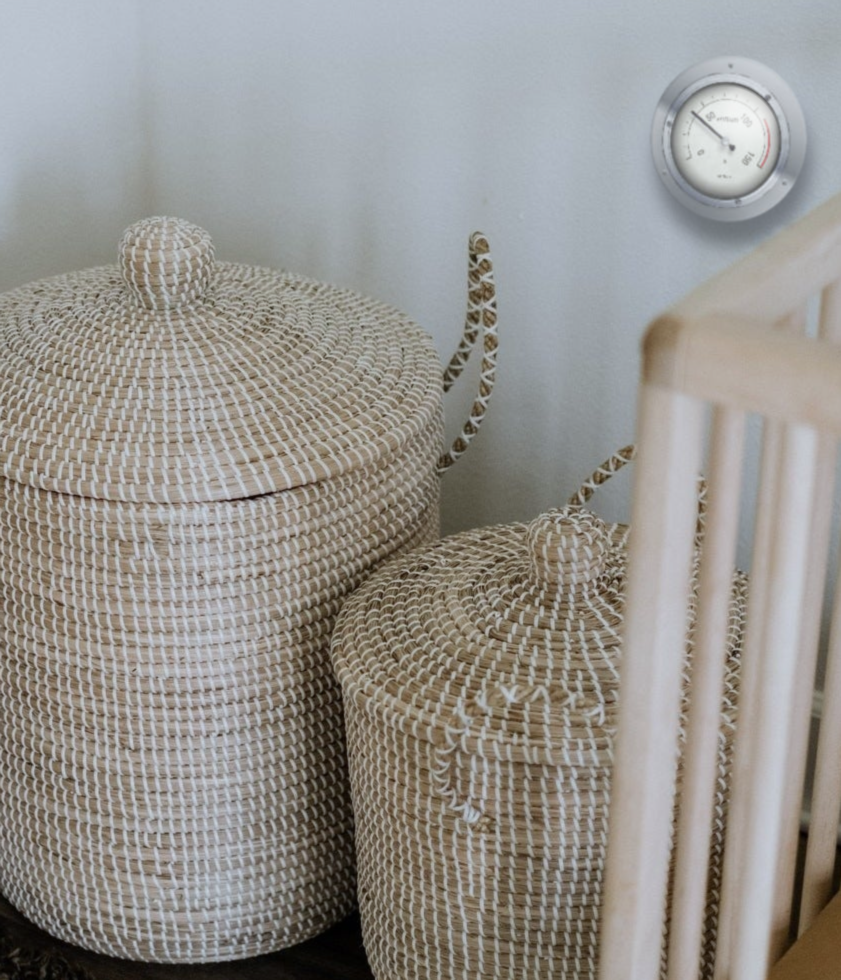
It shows **40** A
